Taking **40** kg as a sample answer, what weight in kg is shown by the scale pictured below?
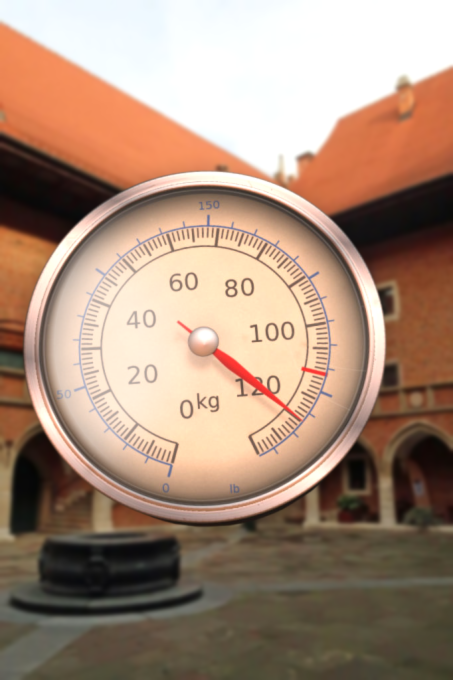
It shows **120** kg
